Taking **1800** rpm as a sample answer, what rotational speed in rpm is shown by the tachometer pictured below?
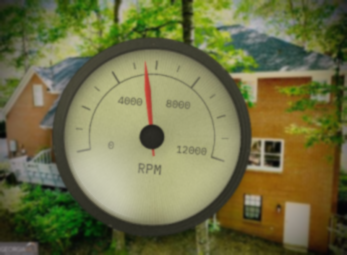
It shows **5500** rpm
